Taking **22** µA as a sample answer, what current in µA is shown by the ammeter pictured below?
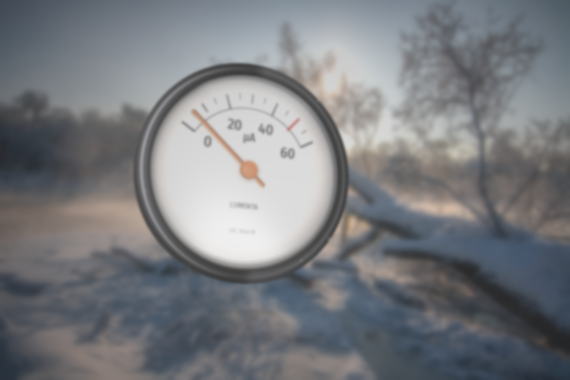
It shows **5** µA
